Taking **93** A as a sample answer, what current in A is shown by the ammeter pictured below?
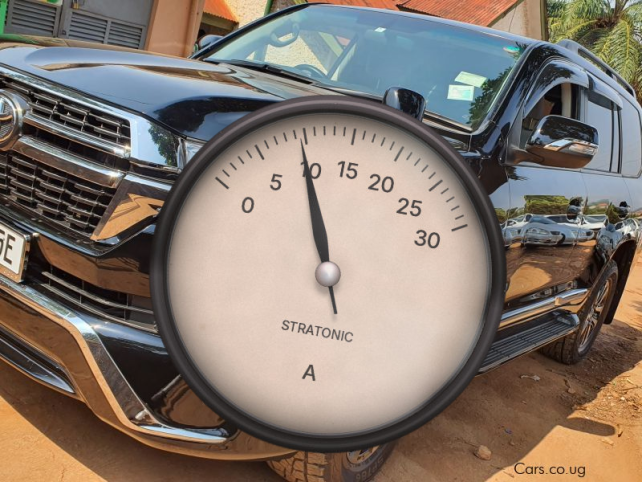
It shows **9.5** A
